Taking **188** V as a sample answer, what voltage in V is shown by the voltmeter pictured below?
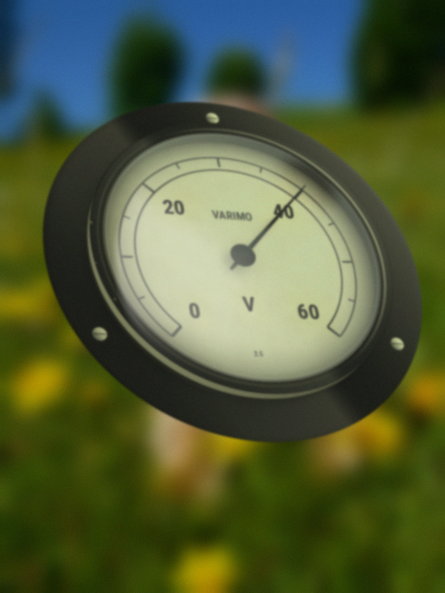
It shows **40** V
